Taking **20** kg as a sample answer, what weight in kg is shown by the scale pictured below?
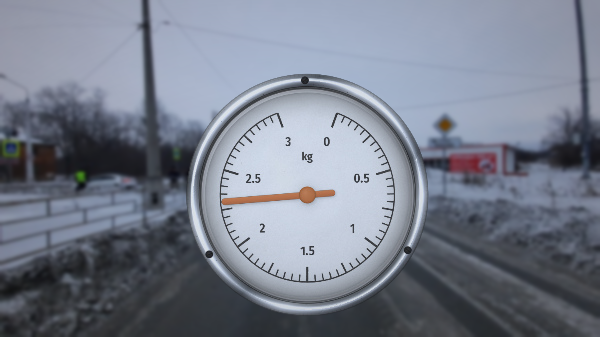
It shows **2.3** kg
